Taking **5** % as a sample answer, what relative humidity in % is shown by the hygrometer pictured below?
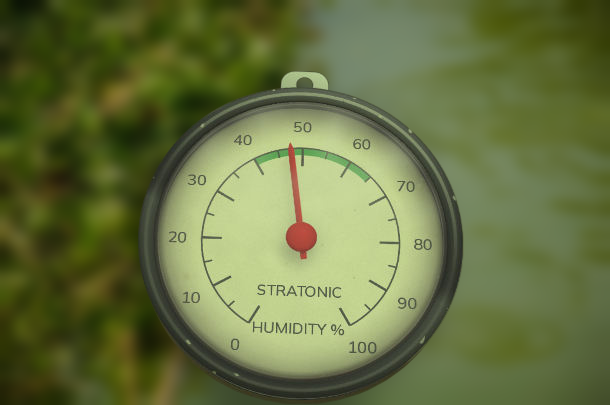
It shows **47.5** %
